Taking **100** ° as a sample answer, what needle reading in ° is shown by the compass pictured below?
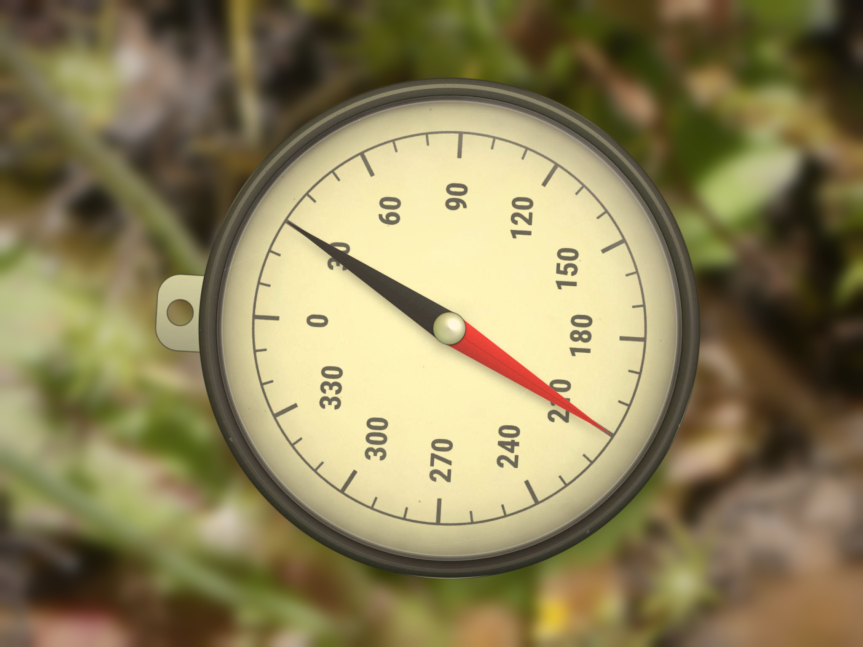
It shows **210** °
